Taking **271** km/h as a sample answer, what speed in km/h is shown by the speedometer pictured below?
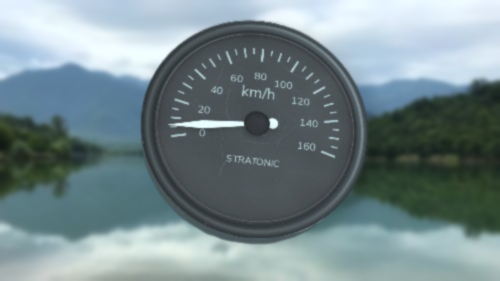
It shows **5** km/h
